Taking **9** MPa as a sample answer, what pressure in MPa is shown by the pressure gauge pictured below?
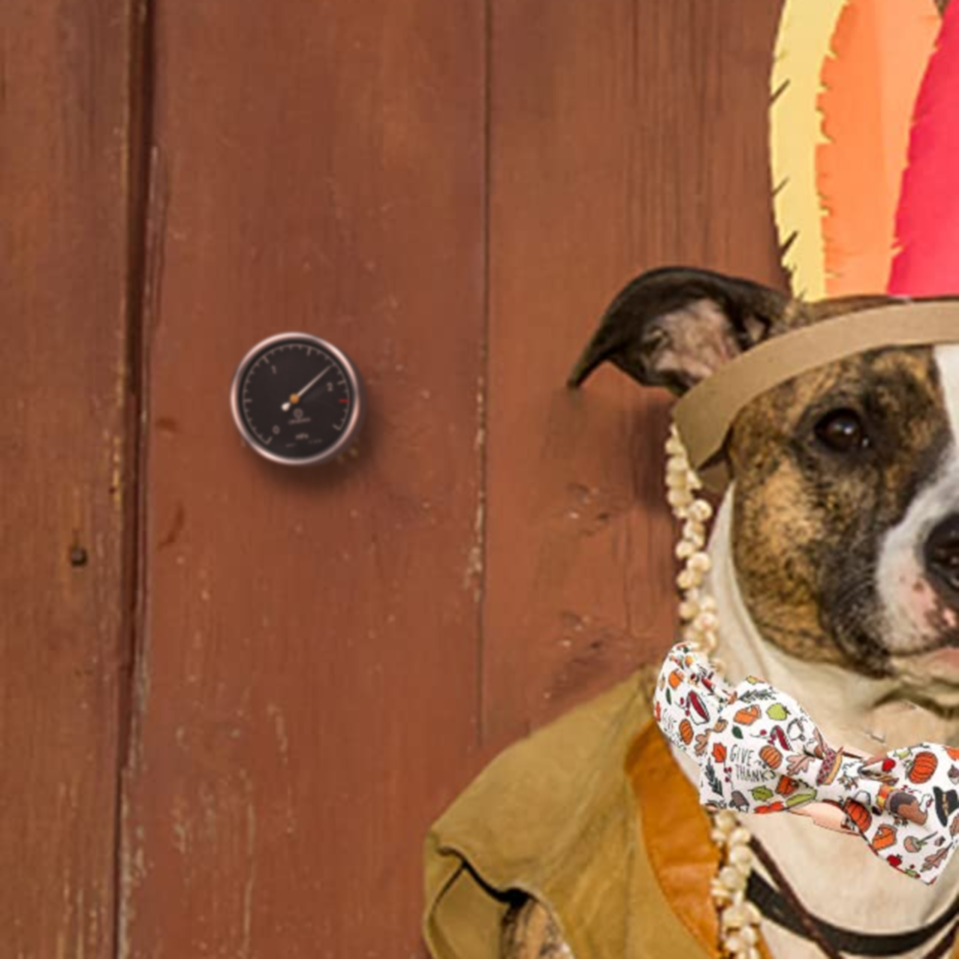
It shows **1.8** MPa
